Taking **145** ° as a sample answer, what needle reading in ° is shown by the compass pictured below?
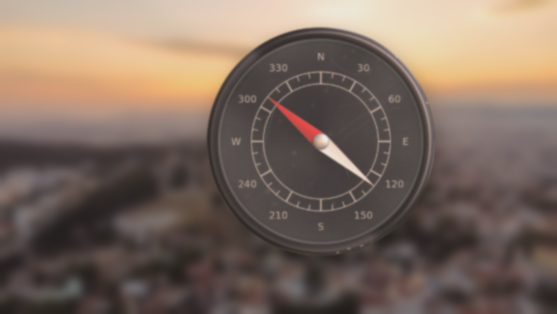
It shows **310** °
